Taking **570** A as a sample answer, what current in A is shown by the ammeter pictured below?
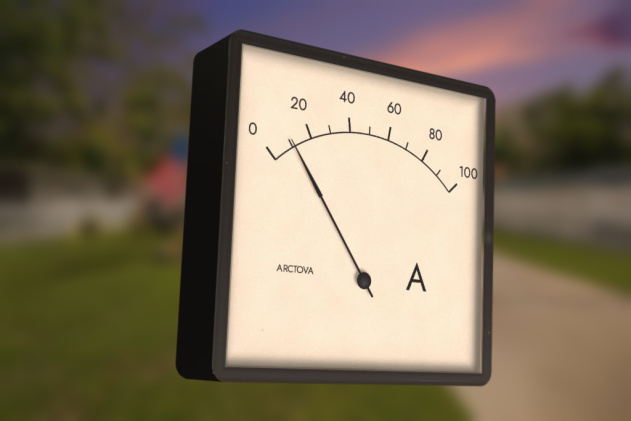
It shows **10** A
